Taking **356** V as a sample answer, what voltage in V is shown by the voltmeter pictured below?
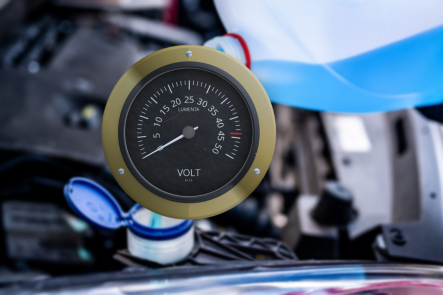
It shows **0** V
